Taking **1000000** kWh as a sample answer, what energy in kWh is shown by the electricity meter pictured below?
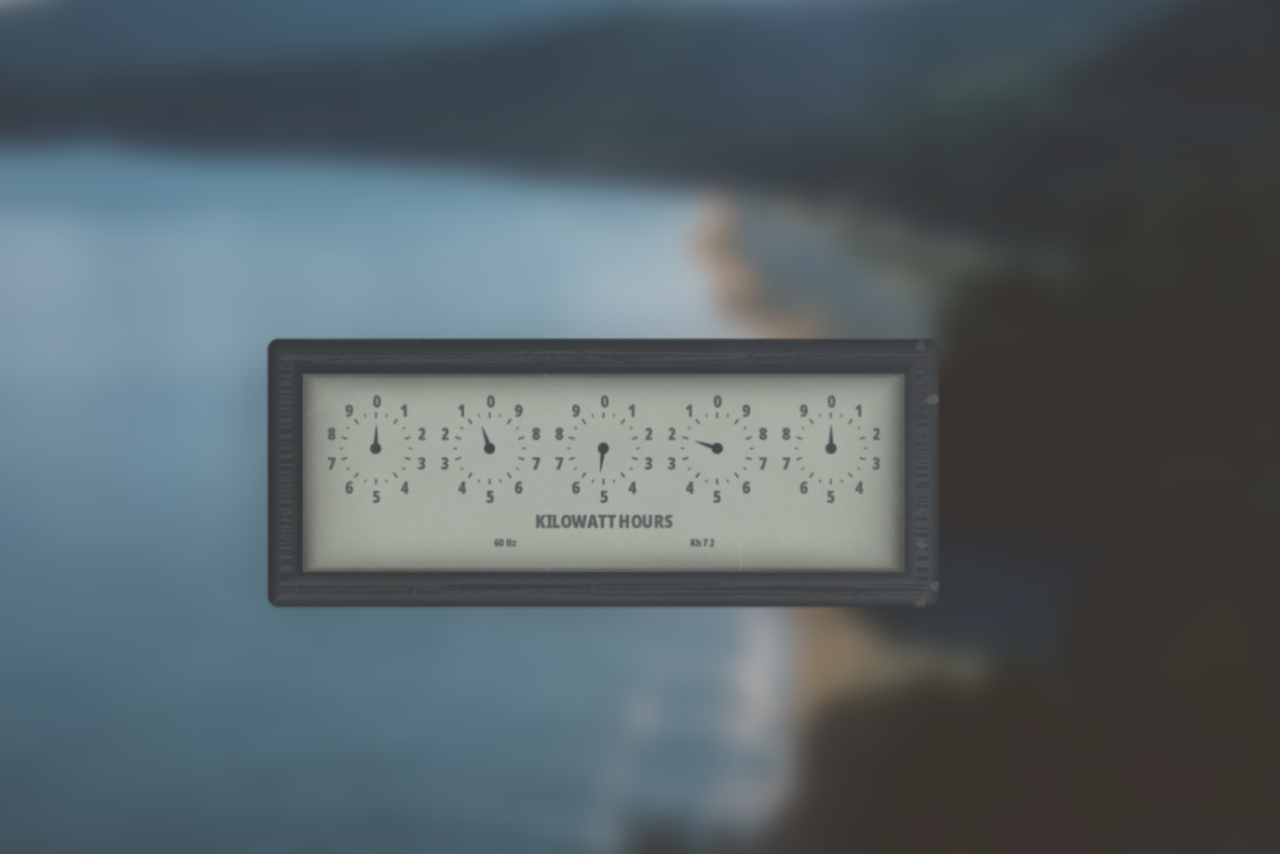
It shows **520** kWh
